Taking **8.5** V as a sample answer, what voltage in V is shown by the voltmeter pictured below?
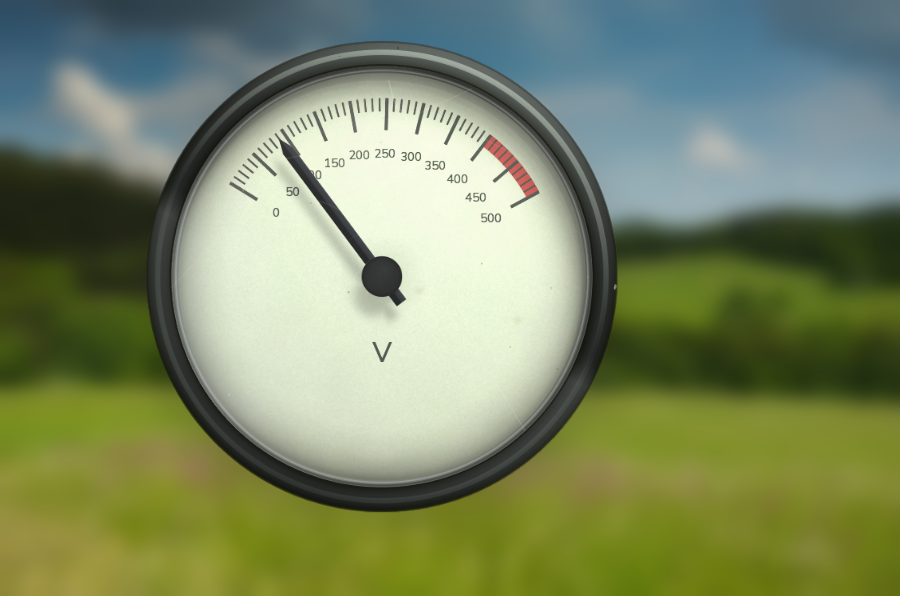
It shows **90** V
